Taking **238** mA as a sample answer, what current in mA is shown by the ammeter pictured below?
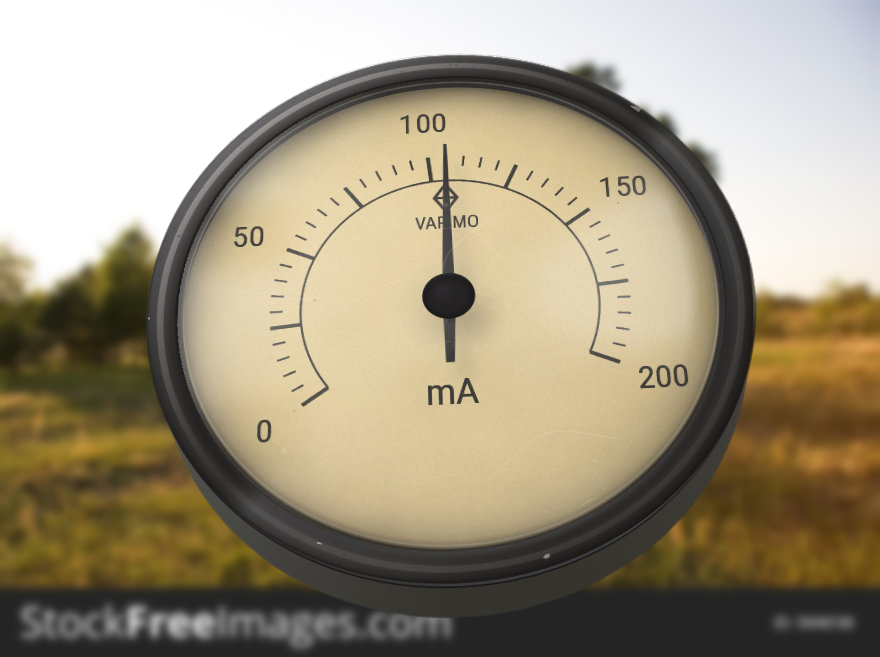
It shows **105** mA
